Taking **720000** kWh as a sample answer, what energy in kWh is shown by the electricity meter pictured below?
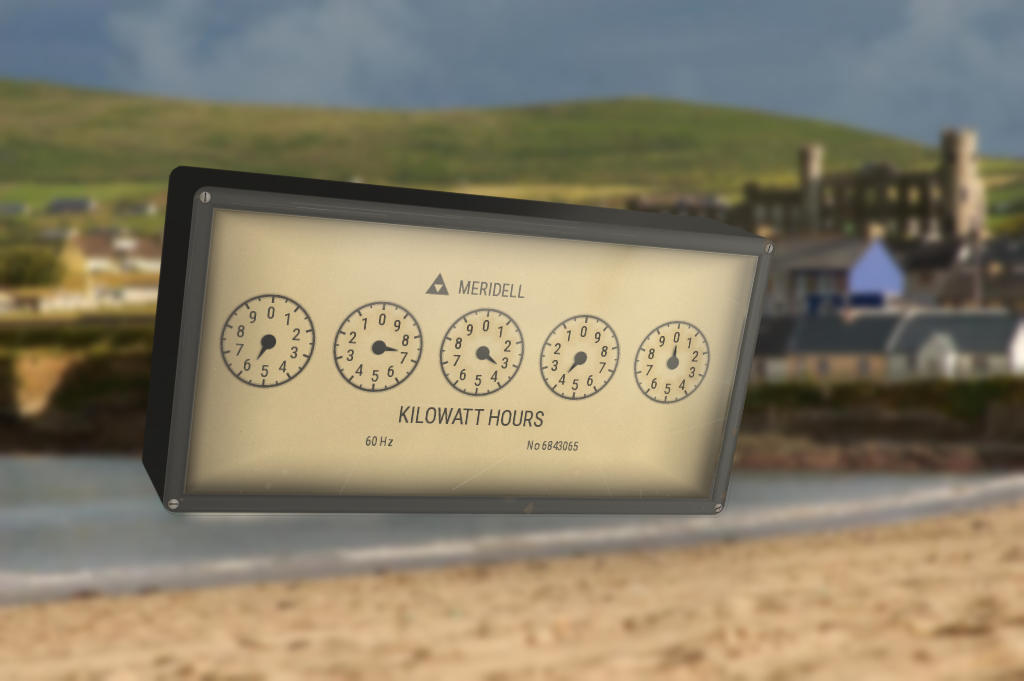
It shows **57340** kWh
